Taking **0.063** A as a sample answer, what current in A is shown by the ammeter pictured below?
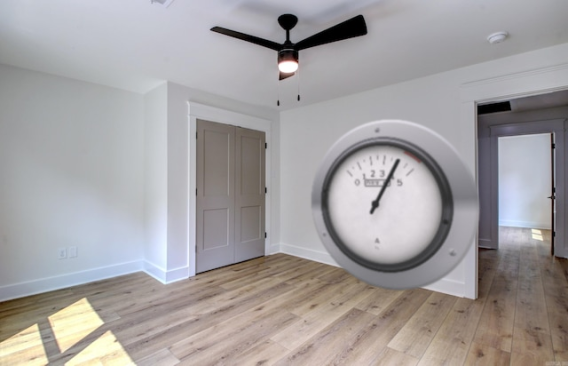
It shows **4** A
